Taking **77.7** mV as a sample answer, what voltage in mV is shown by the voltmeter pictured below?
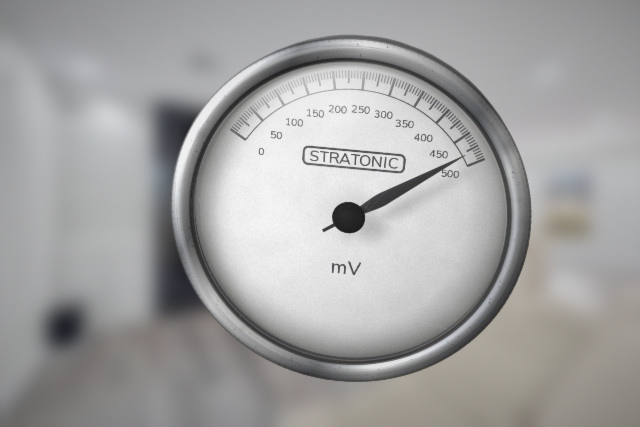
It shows **475** mV
